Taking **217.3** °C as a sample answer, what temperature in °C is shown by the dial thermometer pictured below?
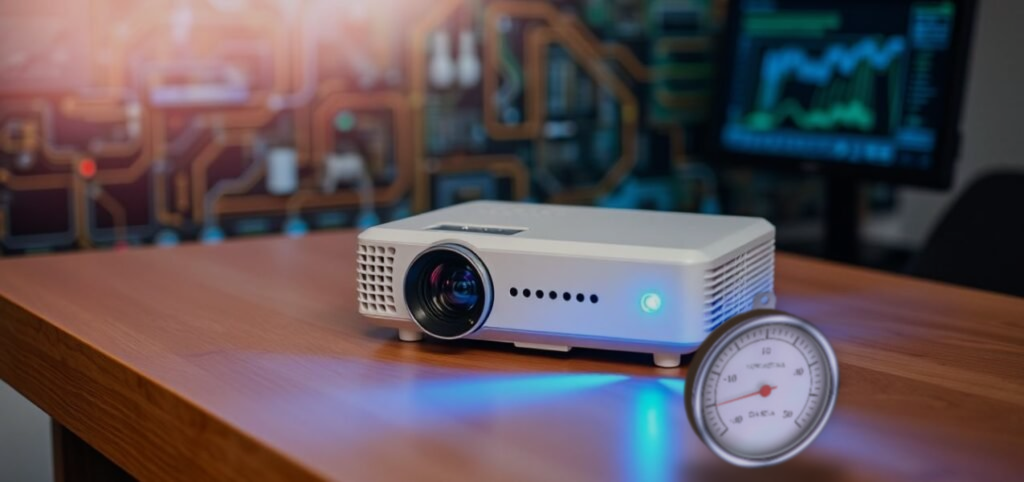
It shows **-20** °C
